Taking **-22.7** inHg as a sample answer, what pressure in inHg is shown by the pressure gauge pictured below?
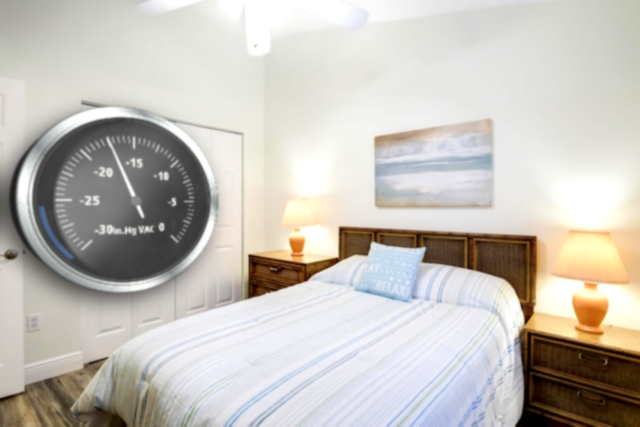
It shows **-17.5** inHg
